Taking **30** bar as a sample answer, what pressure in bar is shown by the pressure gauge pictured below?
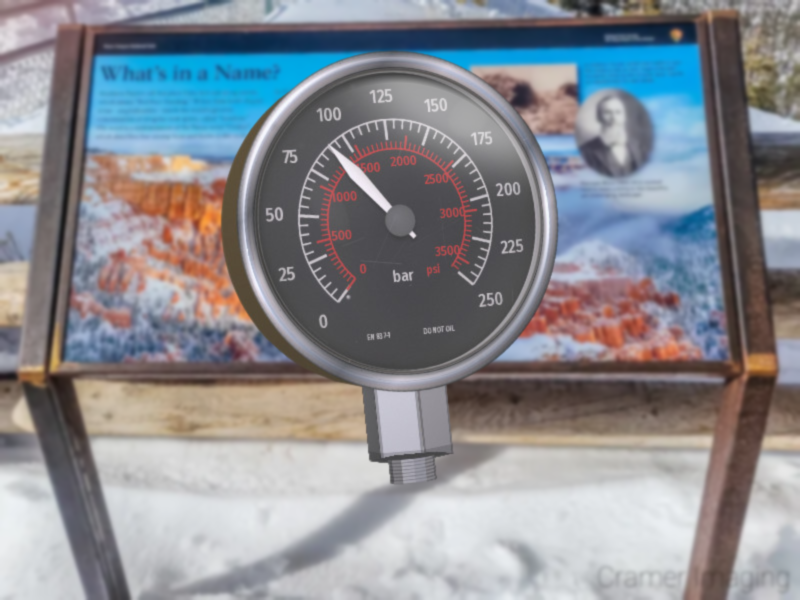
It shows **90** bar
